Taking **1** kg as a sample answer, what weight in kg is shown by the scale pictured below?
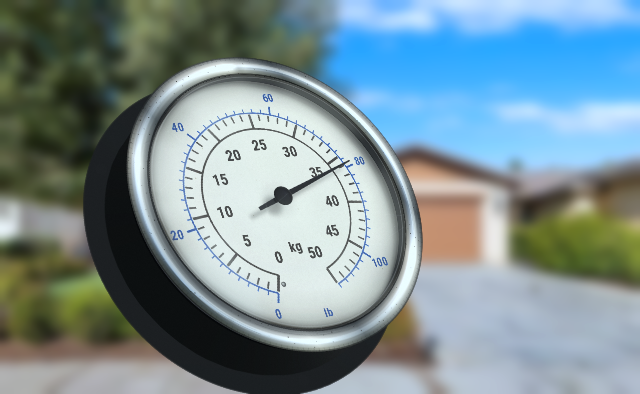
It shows **36** kg
